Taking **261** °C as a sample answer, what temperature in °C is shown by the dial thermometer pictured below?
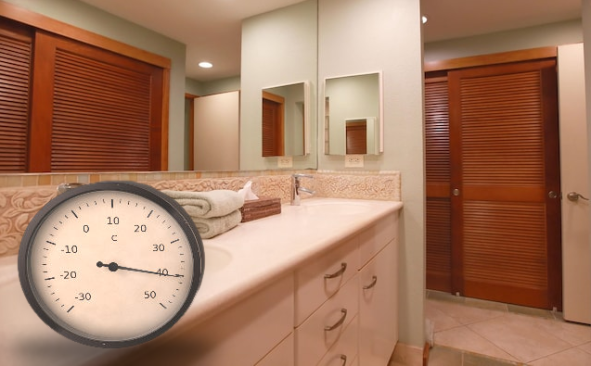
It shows **40** °C
